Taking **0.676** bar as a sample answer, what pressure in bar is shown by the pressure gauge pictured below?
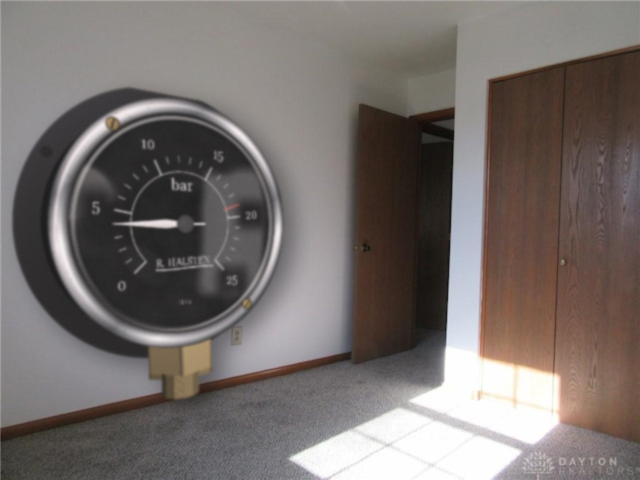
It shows **4** bar
